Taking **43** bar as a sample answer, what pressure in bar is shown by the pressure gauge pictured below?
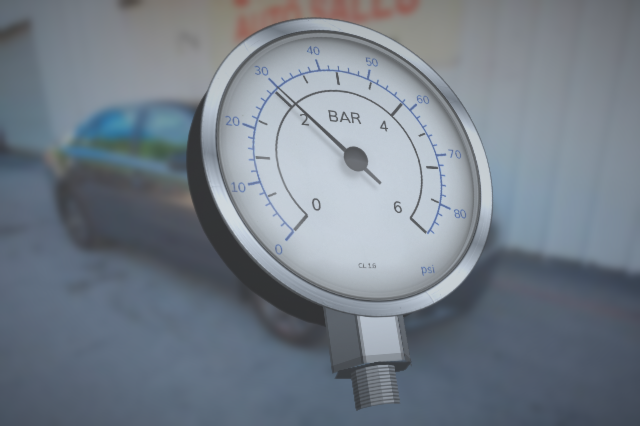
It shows **2** bar
